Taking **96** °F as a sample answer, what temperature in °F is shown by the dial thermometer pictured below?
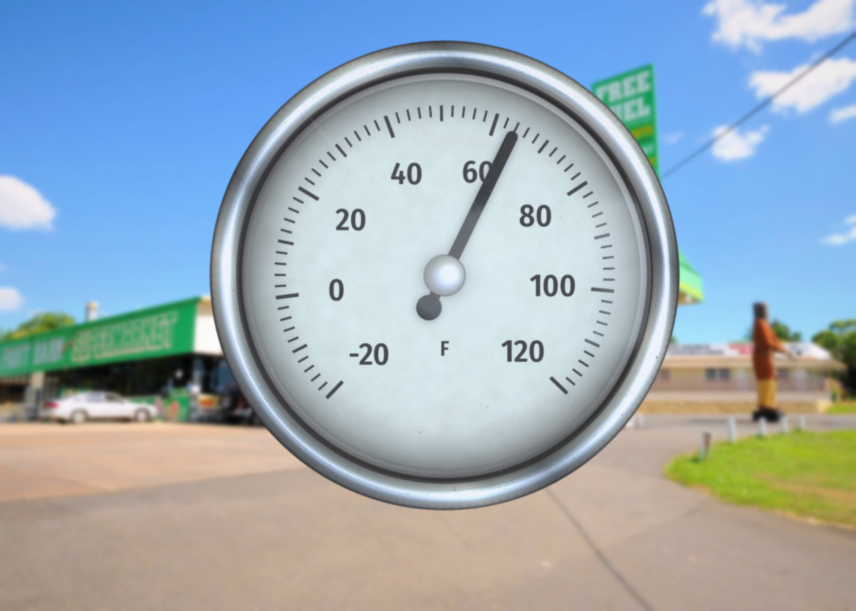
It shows **64** °F
